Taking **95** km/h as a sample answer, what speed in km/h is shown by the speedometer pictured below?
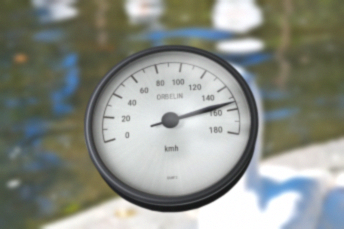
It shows **155** km/h
